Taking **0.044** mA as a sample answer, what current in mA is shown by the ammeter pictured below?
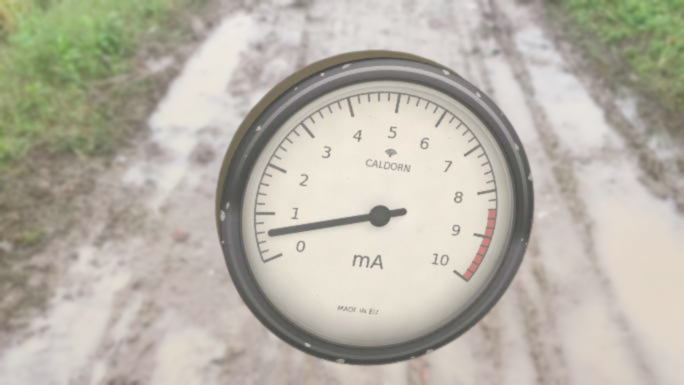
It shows **0.6** mA
